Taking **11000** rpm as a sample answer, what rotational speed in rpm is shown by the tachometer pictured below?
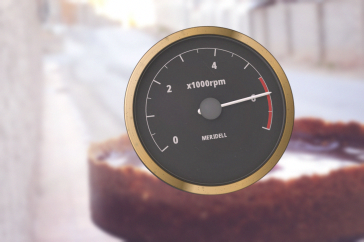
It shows **6000** rpm
